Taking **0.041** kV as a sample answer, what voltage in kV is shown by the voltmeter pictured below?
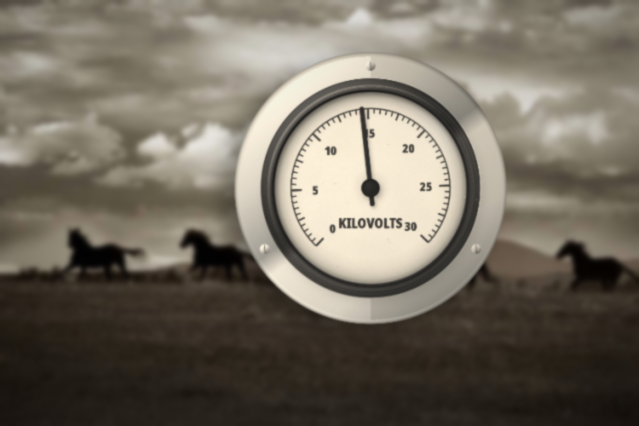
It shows **14.5** kV
